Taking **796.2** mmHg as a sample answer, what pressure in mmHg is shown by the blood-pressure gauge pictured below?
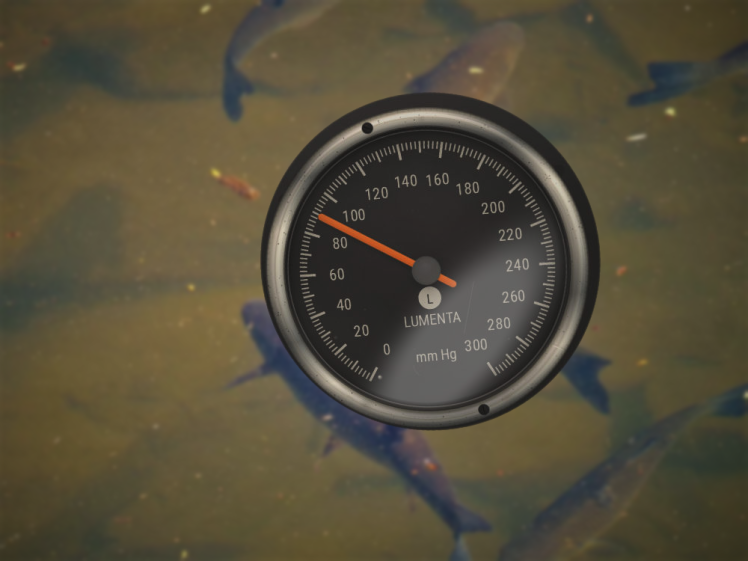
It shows **90** mmHg
